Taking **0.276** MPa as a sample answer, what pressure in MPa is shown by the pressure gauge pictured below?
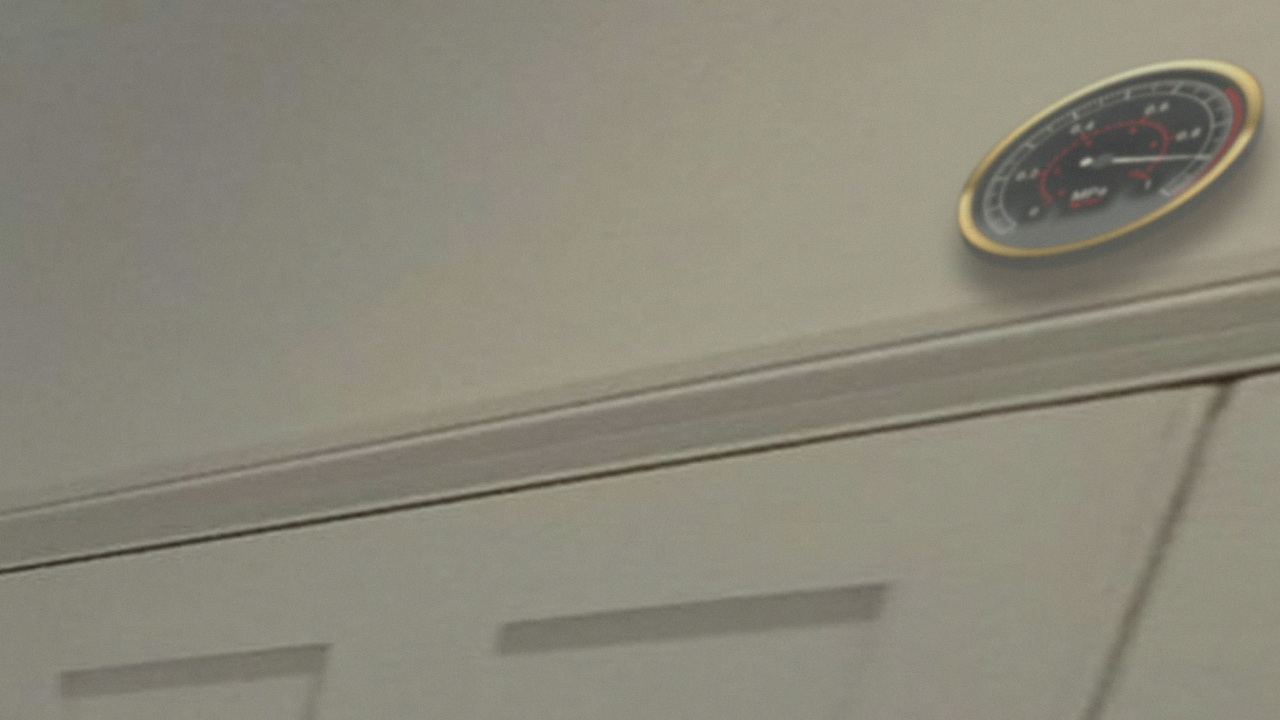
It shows **0.9** MPa
